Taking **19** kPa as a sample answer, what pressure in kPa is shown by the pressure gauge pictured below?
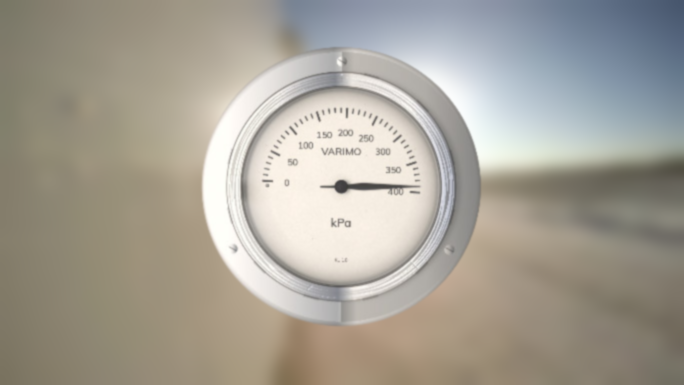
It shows **390** kPa
